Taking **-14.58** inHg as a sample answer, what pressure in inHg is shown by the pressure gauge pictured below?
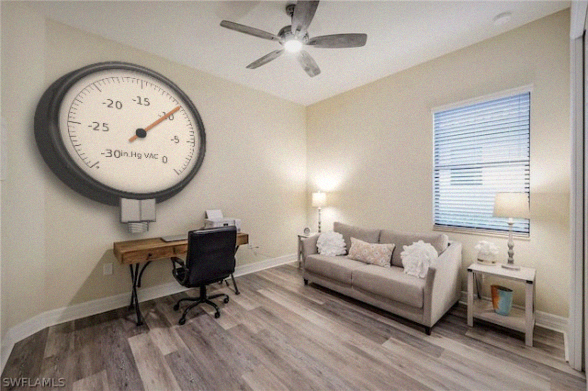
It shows **-10** inHg
